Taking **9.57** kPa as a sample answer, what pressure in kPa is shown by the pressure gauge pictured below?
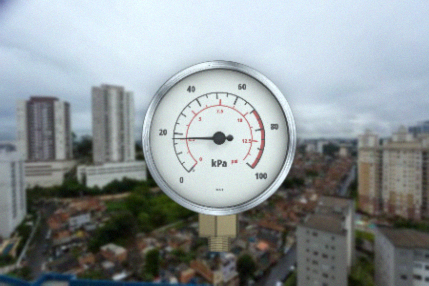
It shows **17.5** kPa
